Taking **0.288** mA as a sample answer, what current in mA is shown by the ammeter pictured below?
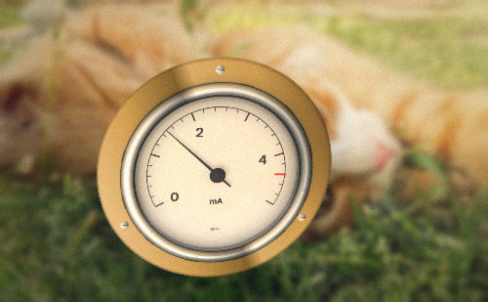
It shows **1.5** mA
